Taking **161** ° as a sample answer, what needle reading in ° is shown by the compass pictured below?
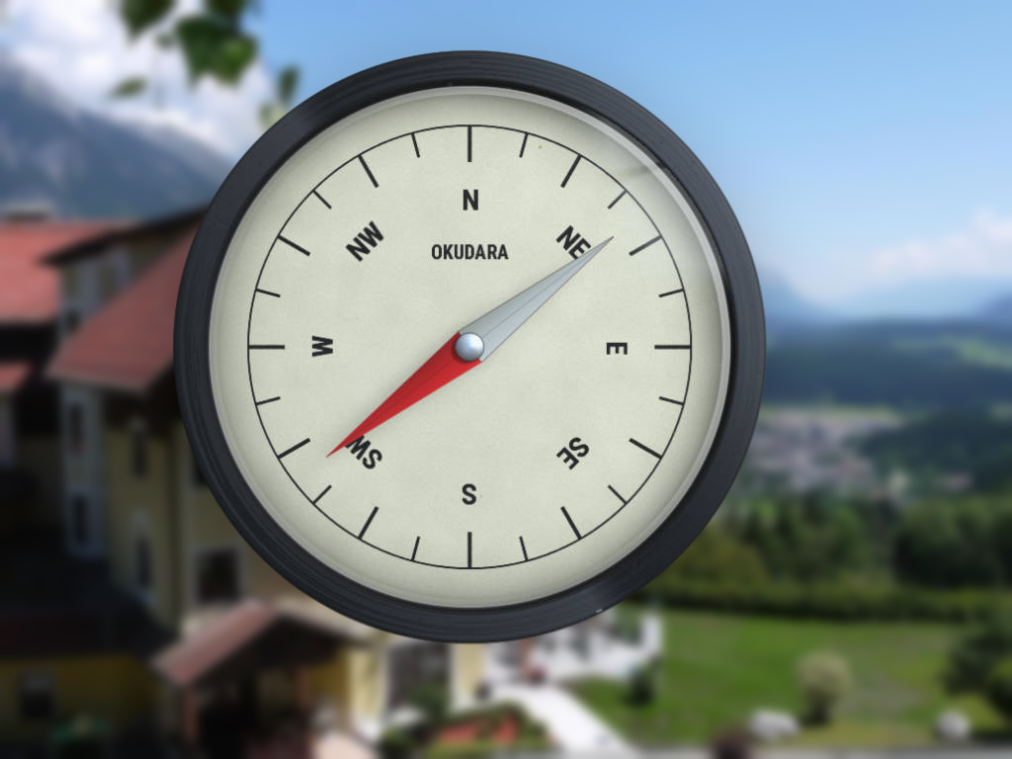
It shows **232.5** °
